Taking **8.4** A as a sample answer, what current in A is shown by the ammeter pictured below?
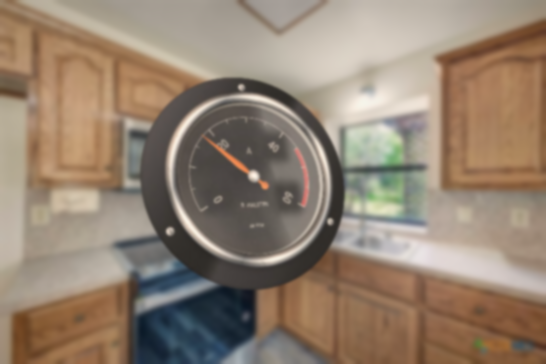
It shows **17.5** A
